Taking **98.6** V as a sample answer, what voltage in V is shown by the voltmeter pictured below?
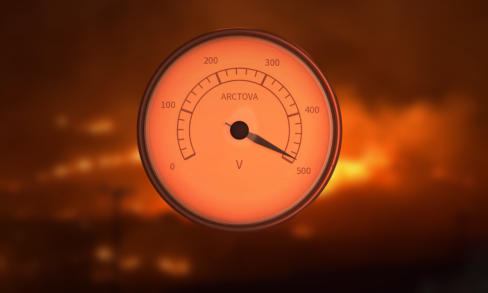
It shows **490** V
